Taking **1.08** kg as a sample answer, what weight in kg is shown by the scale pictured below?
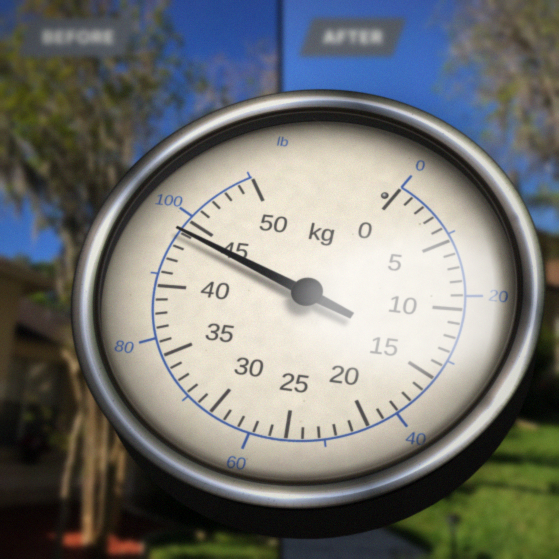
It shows **44** kg
